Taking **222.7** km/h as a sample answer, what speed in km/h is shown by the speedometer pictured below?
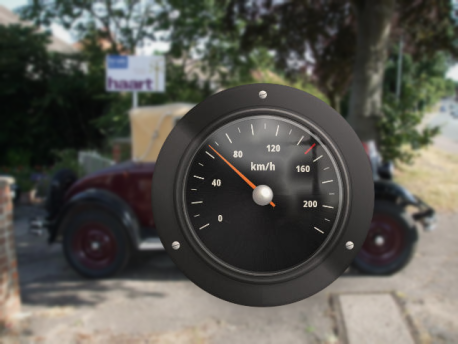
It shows **65** km/h
